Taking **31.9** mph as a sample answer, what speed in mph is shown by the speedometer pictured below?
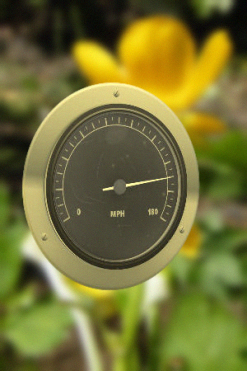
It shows **150** mph
